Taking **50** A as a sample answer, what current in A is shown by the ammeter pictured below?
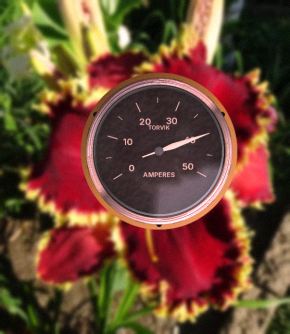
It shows **40** A
